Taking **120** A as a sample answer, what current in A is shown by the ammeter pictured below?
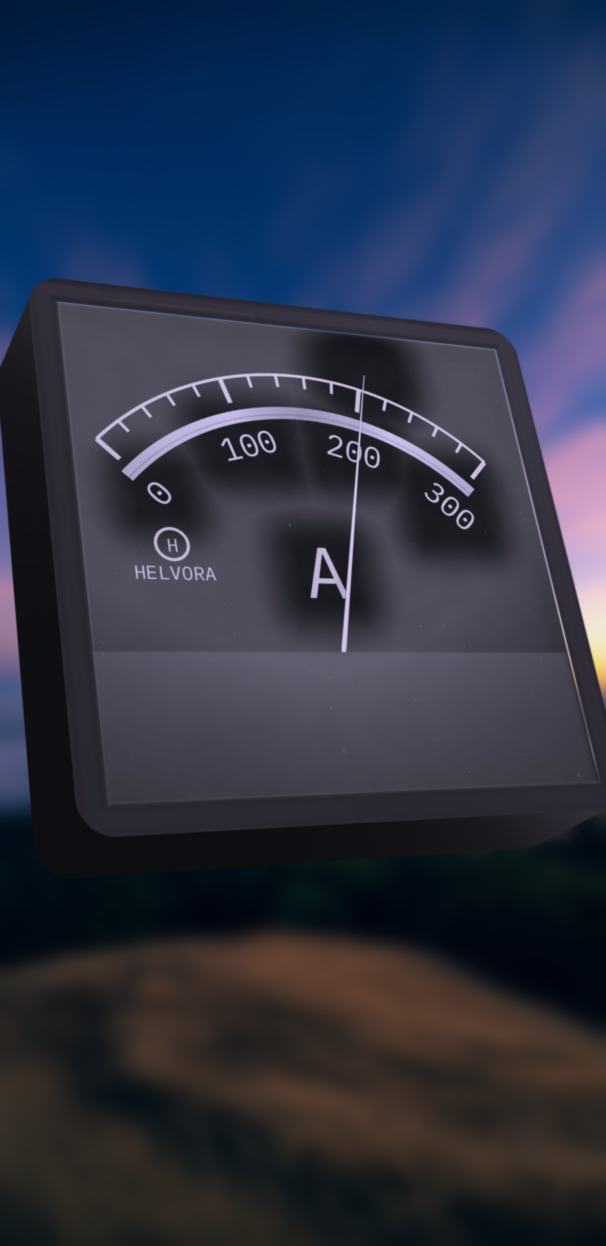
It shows **200** A
